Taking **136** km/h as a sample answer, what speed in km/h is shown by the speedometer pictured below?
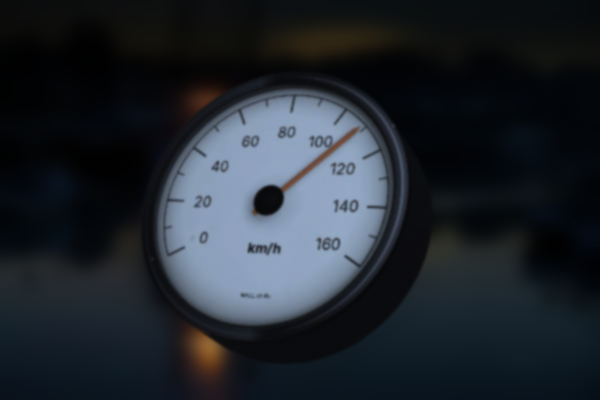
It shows **110** km/h
